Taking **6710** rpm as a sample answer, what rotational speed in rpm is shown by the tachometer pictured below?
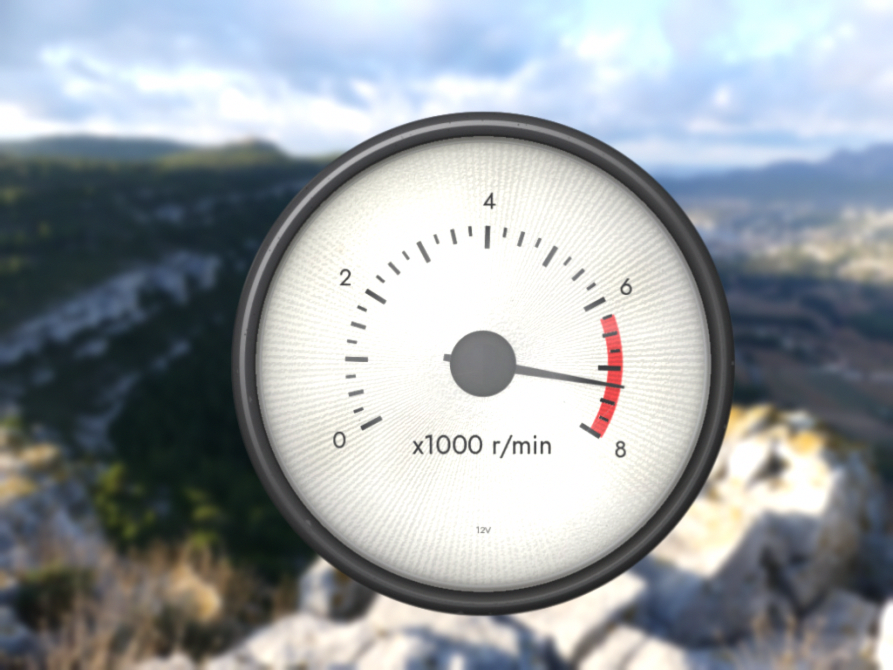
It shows **7250** rpm
